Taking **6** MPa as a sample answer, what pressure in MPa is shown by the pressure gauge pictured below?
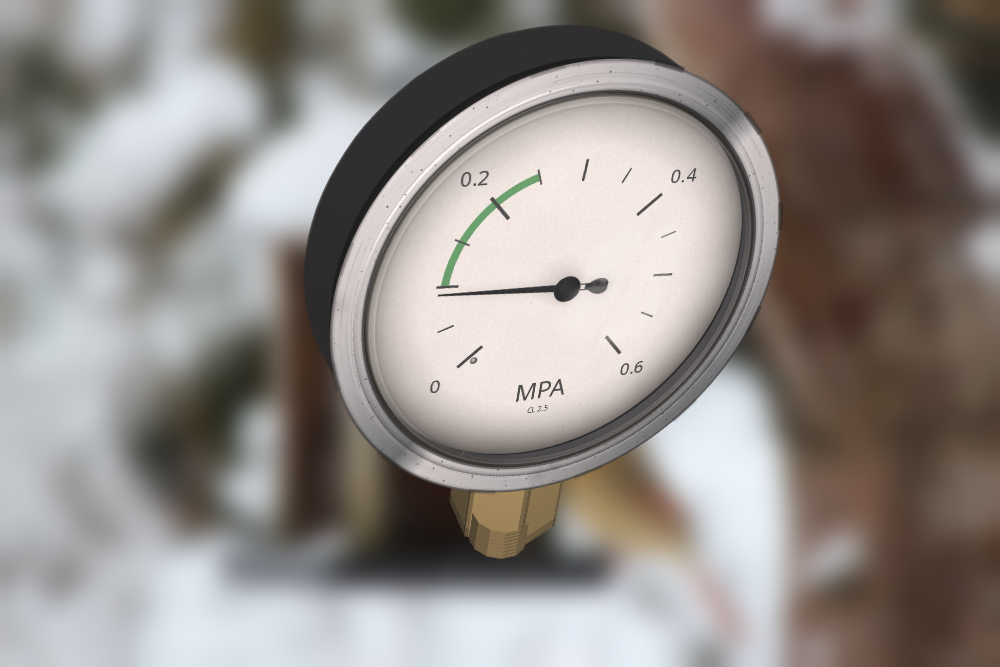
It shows **0.1** MPa
